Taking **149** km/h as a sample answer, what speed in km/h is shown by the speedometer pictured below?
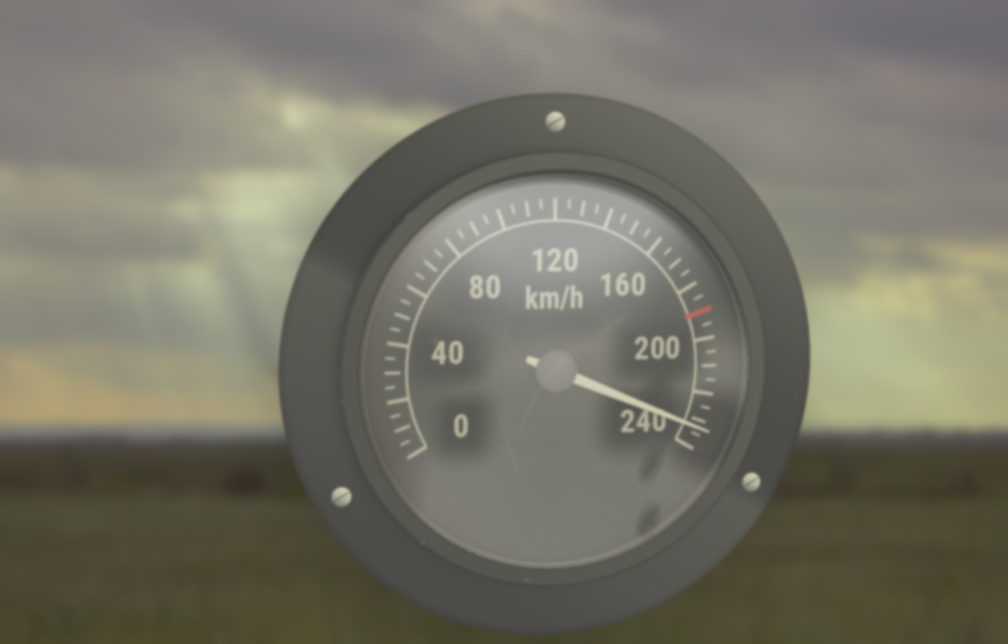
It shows **232.5** km/h
